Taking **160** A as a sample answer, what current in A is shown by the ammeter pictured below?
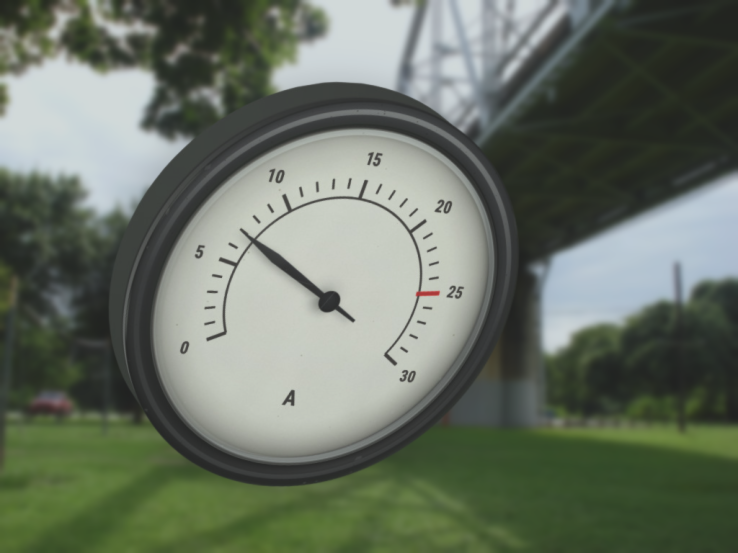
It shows **7** A
